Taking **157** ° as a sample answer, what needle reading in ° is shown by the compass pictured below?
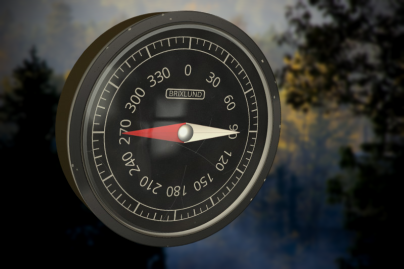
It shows **270** °
